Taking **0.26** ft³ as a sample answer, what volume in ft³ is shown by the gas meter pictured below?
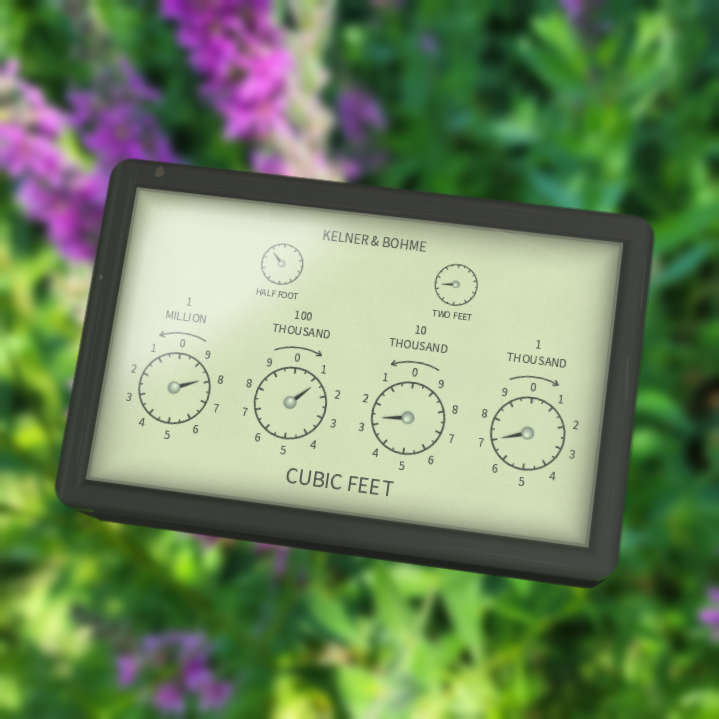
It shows **812700** ft³
